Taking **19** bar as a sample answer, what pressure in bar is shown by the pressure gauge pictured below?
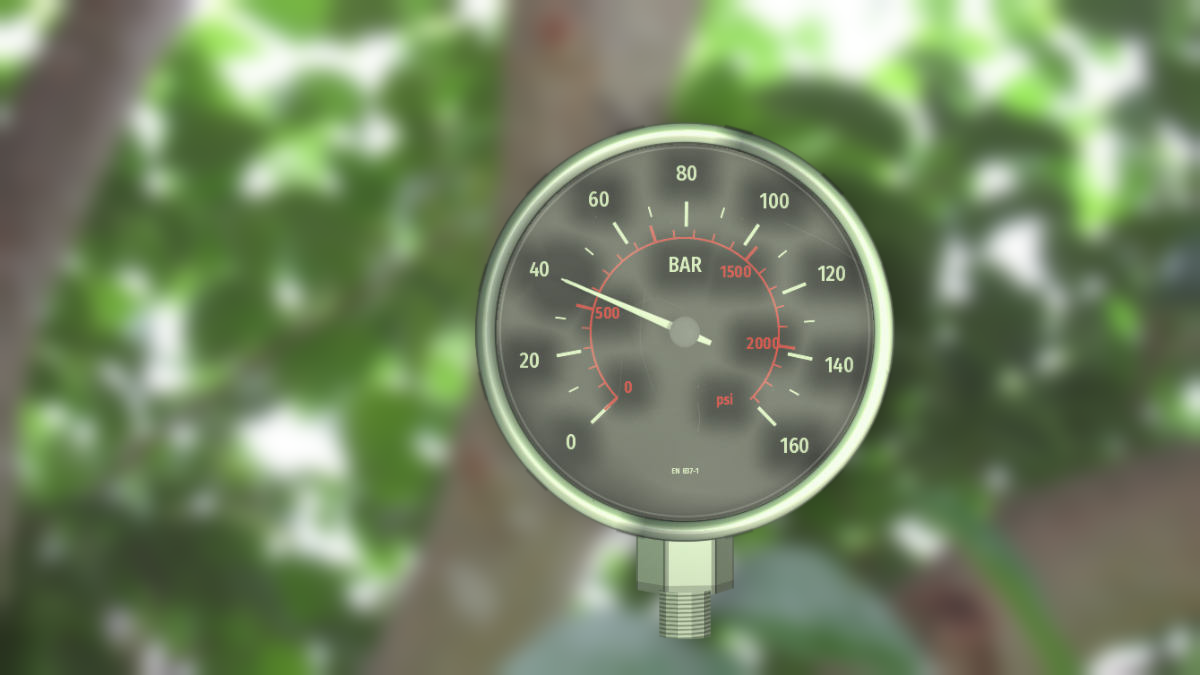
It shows **40** bar
